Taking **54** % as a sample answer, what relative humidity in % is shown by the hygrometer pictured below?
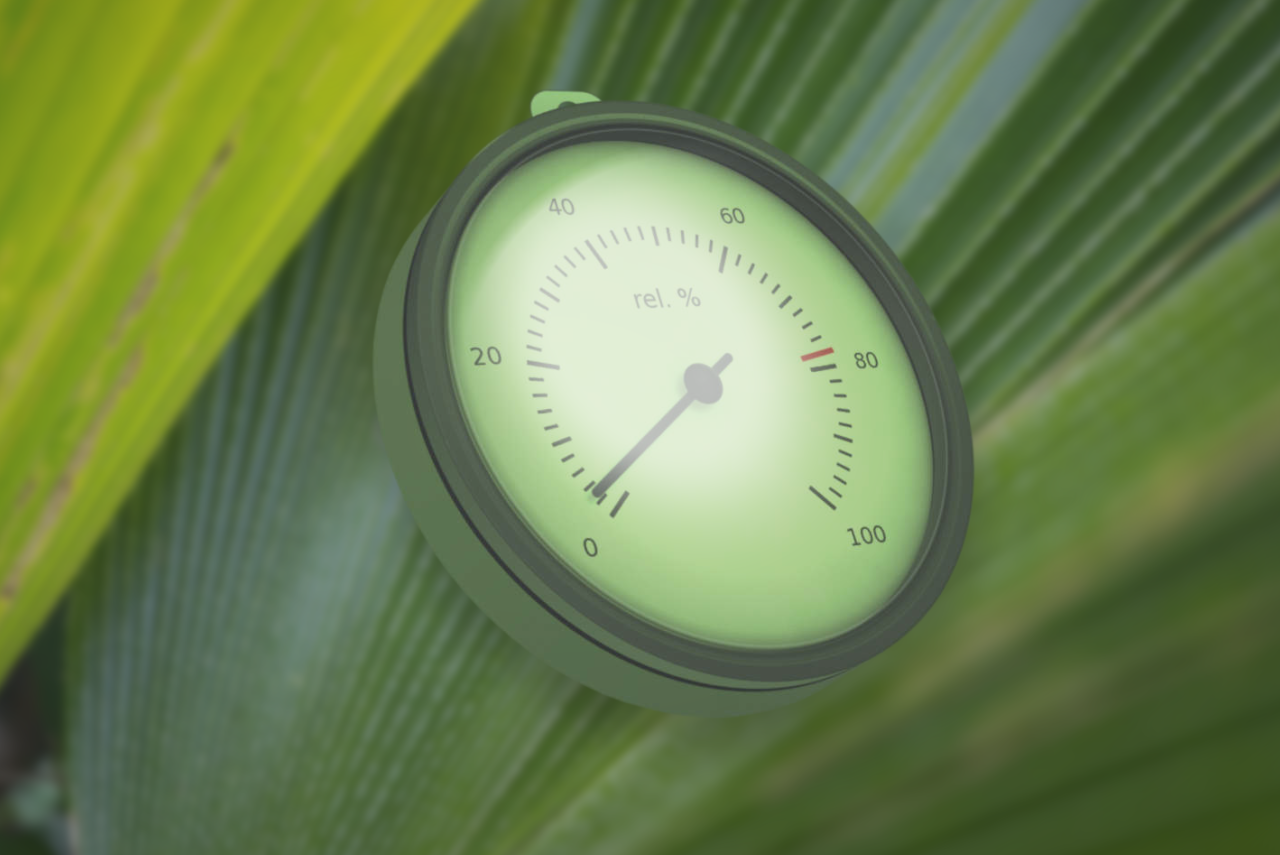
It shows **3** %
